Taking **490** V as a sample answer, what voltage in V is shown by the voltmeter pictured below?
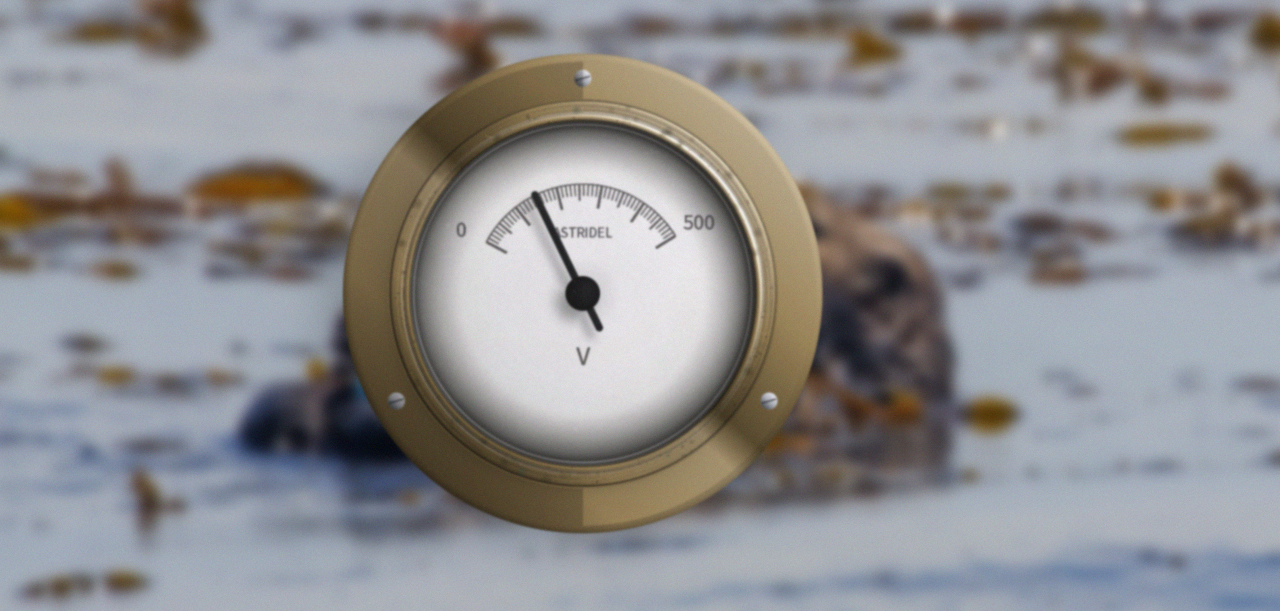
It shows **150** V
